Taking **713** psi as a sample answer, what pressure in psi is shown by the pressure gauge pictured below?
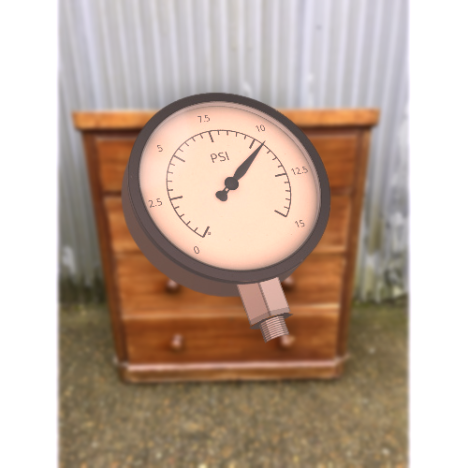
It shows **10.5** psi
